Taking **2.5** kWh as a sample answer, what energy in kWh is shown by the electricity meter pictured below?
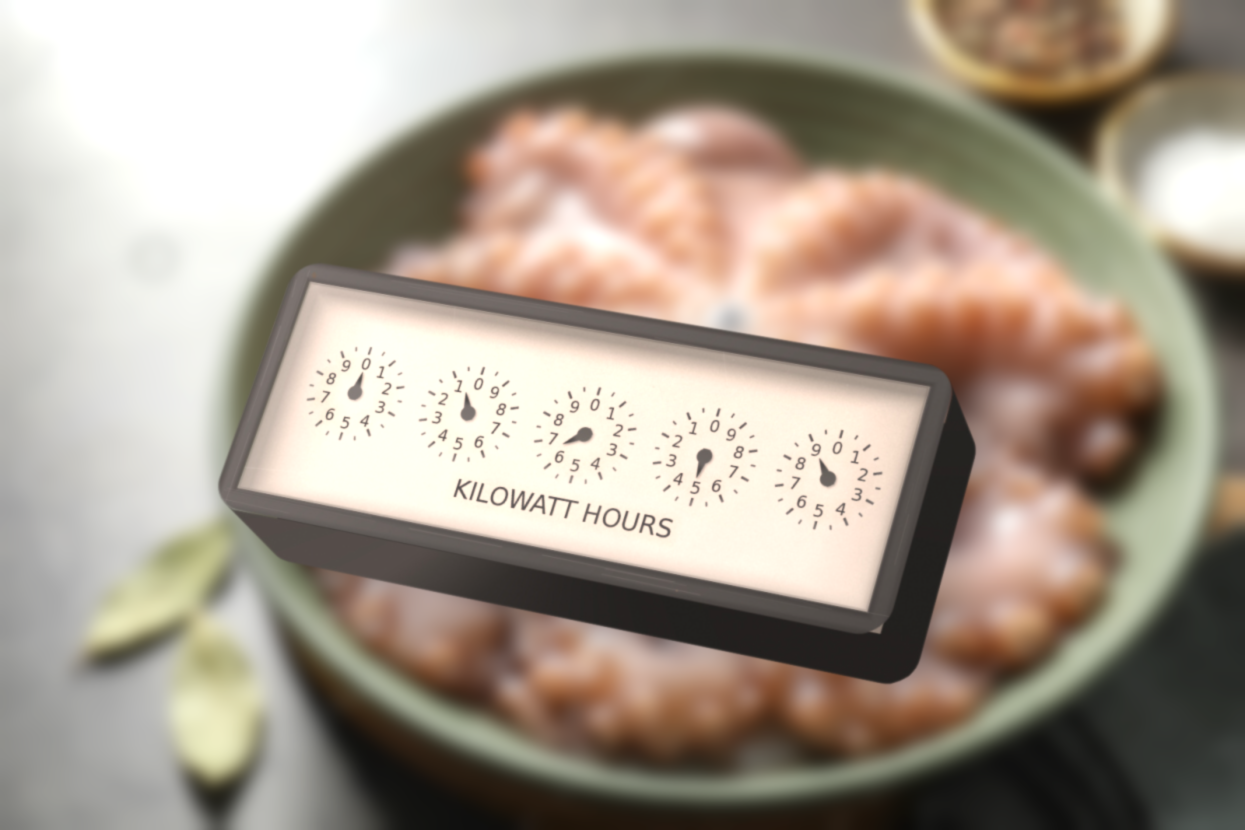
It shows **649** kWh
